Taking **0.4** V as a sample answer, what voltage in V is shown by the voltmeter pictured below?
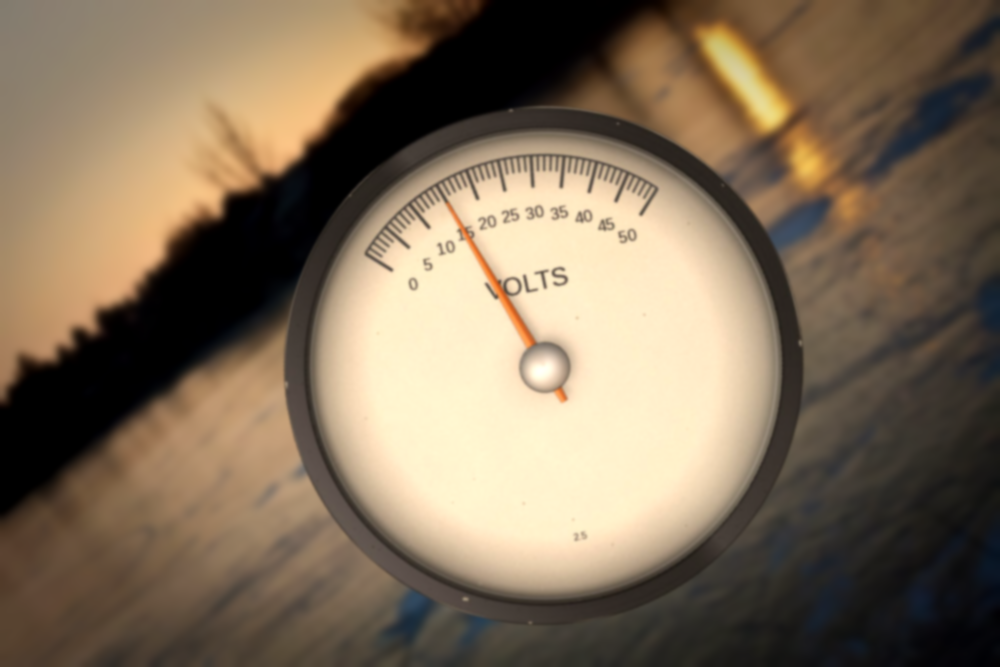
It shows **15** V
